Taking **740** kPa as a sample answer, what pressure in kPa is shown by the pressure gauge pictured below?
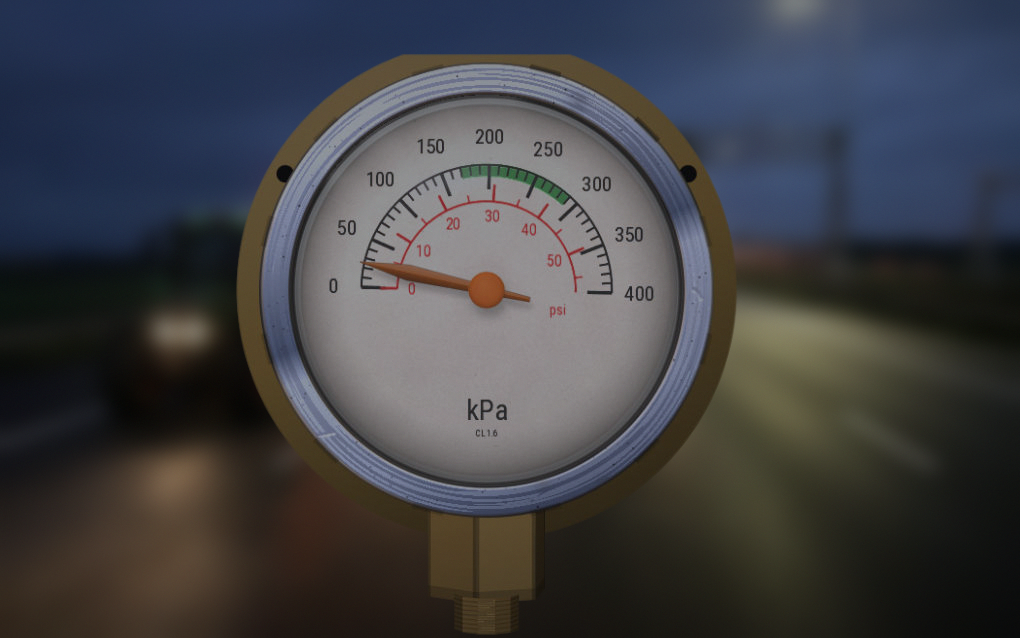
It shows **25** kPa
